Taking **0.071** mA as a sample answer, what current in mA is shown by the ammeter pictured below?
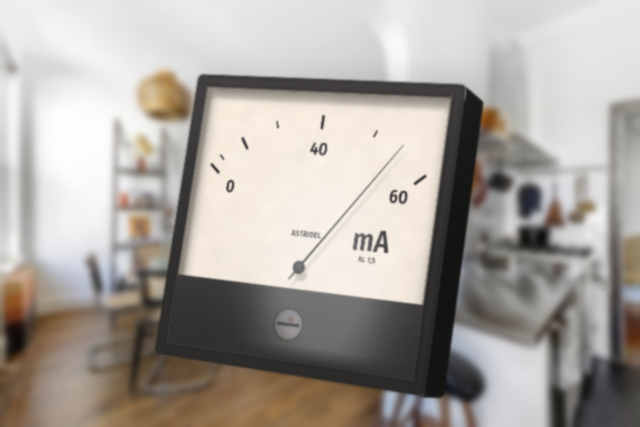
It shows **55** mA
